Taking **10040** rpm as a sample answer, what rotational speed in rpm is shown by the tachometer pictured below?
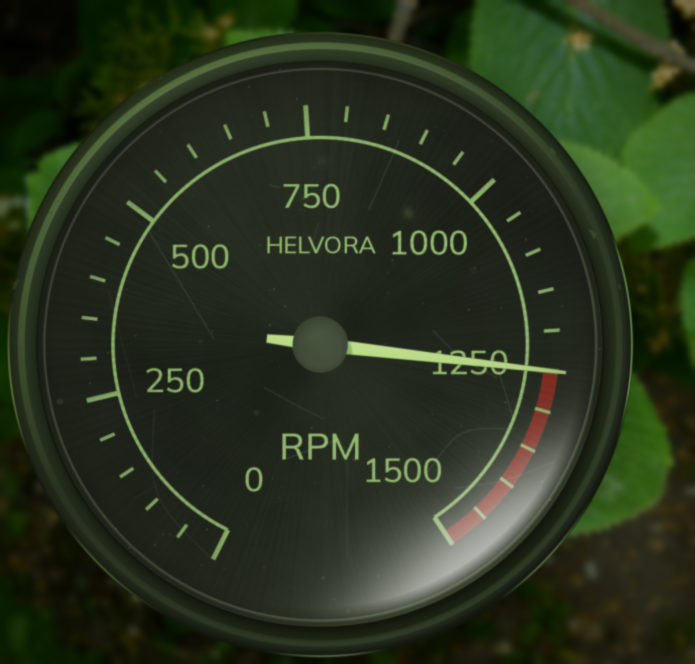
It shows **1250** rpm
